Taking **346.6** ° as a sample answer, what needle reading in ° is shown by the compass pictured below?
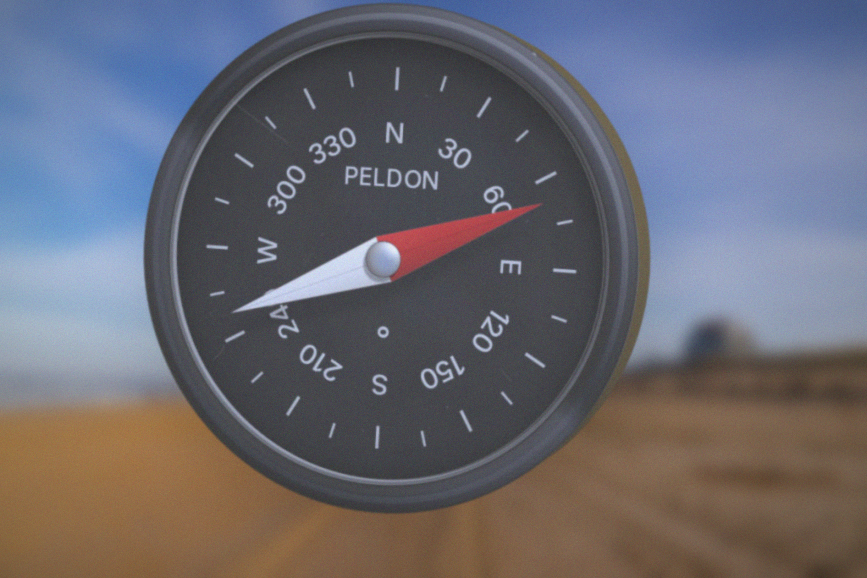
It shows **67.5** °
